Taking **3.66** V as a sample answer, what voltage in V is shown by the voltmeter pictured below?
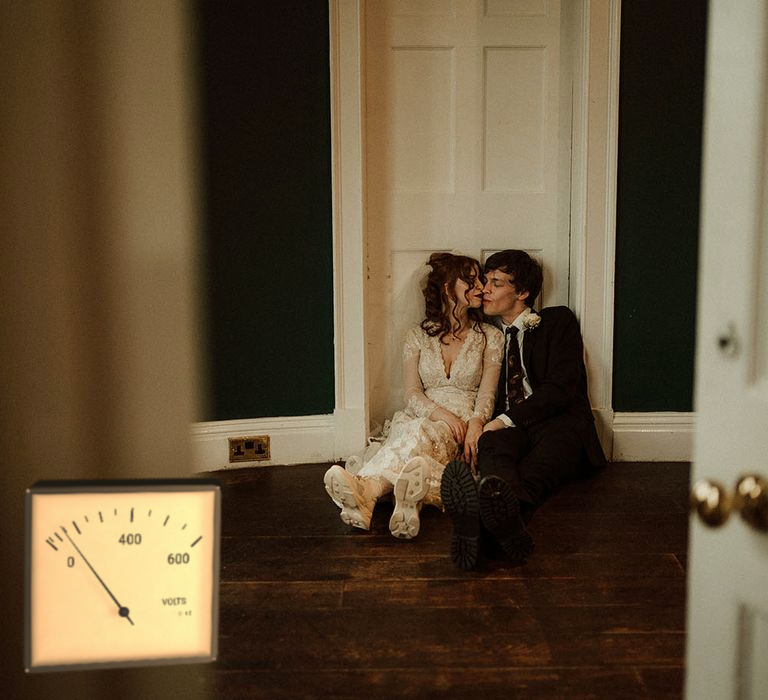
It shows **150** V
